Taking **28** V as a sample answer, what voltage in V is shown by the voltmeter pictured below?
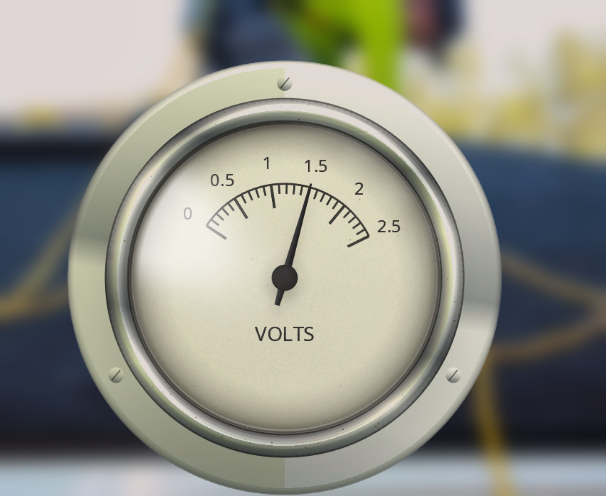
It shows **1.5** V
